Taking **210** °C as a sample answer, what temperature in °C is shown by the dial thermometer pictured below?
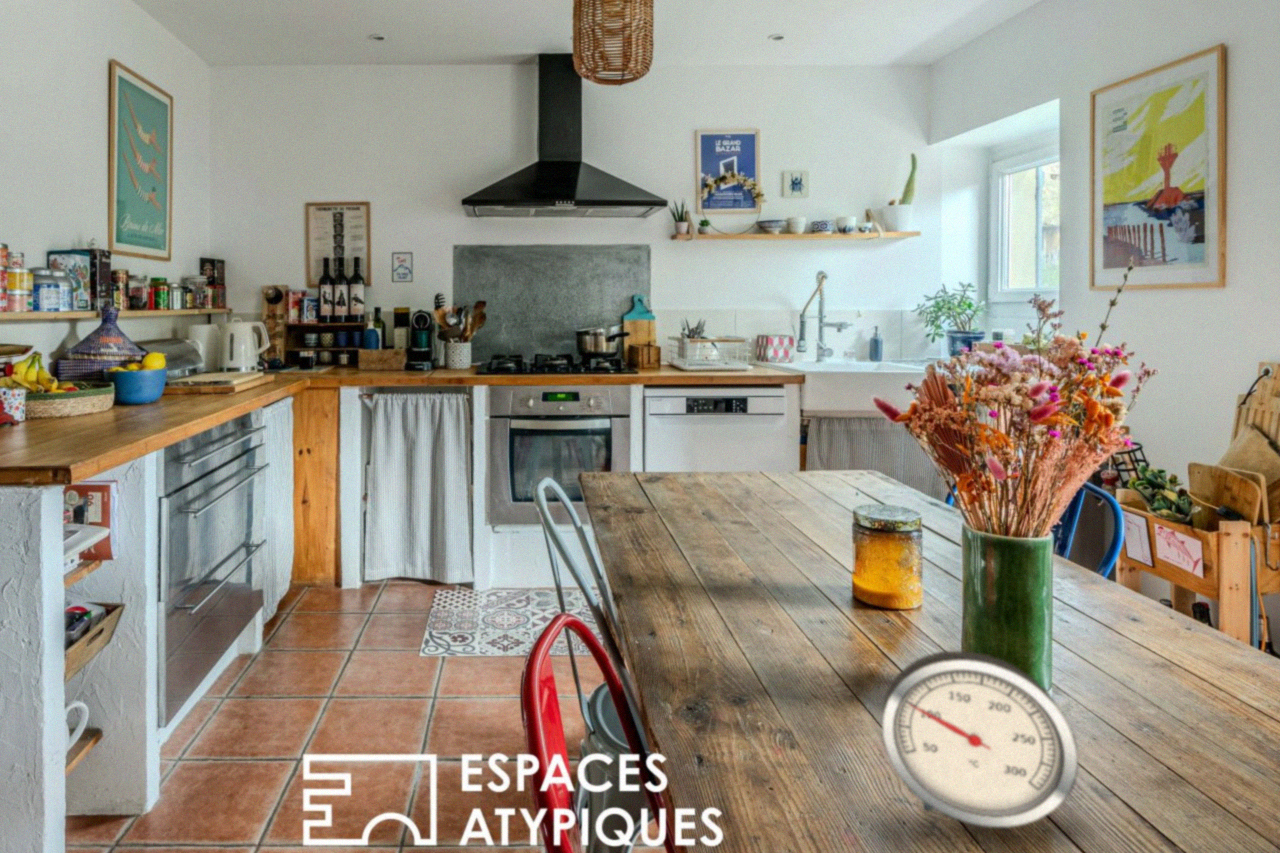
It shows **100** °C
